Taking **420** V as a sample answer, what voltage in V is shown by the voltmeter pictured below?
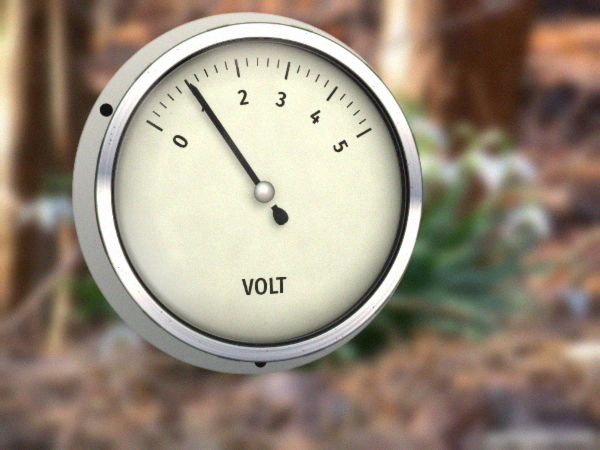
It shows **1** V
